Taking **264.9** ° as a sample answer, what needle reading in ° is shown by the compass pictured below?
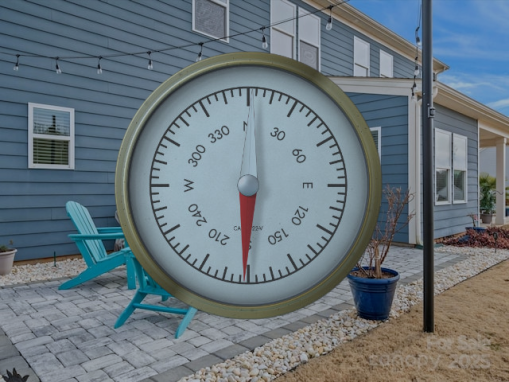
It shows **182.5** °
